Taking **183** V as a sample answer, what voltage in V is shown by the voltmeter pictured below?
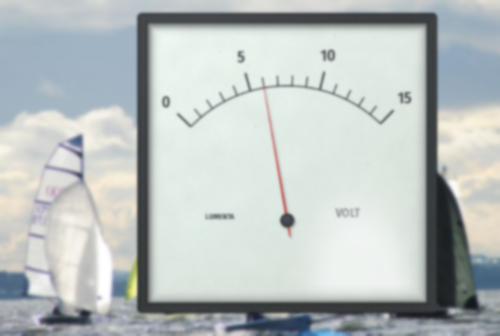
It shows **6** V
